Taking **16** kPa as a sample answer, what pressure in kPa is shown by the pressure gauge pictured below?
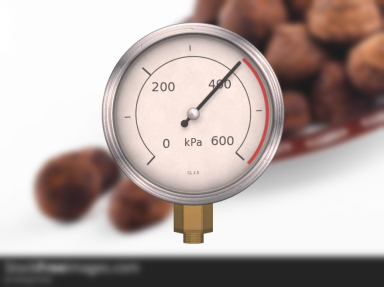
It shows **400** kPa
